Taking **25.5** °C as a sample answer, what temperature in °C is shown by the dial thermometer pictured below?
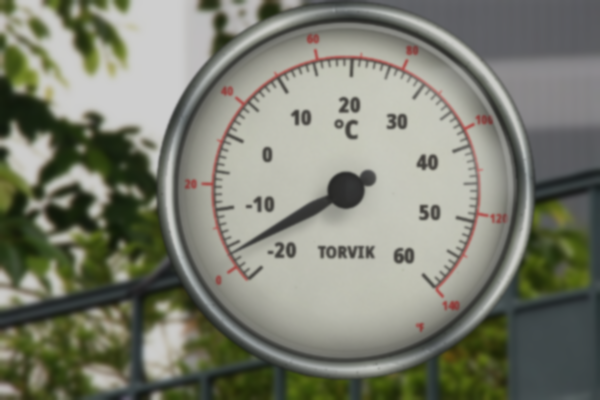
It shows **-16** °C
